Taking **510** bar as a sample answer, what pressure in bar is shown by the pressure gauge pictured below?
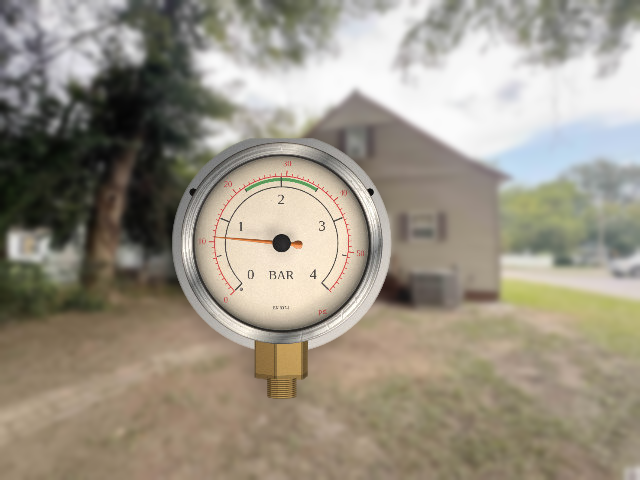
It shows **0.75** bar
